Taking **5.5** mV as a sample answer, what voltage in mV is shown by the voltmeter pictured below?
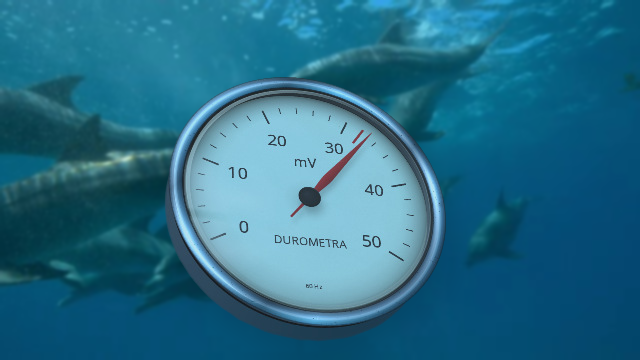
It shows **33** mV
